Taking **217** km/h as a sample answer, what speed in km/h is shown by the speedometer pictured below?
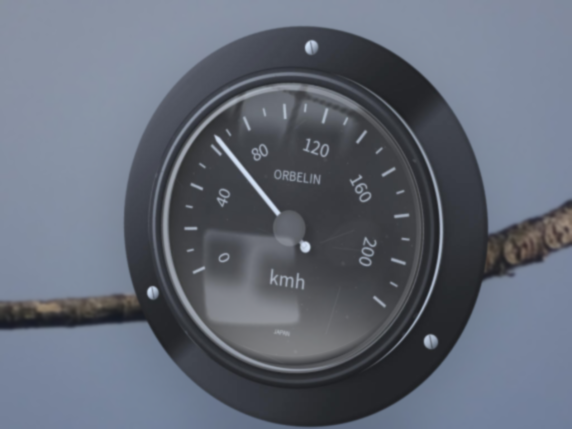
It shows **65** km/h
